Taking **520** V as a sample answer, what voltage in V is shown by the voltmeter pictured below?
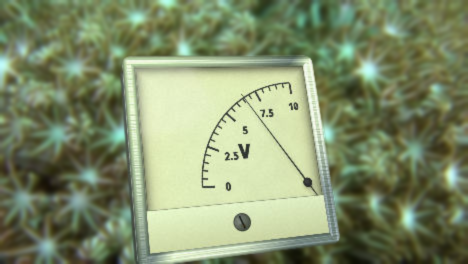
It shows **6.5** V
